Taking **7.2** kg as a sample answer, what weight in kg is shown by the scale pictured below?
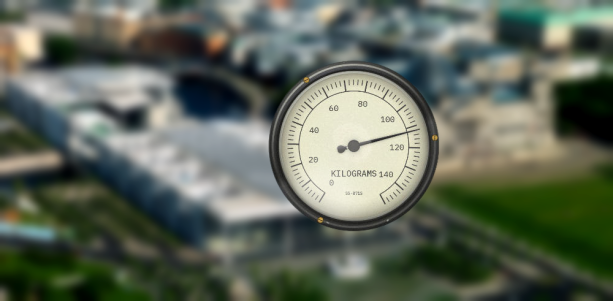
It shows **112** kg
